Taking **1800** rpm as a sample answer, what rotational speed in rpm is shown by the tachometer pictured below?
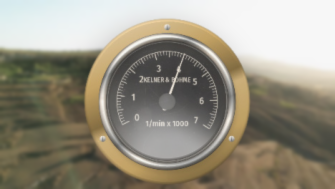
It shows **4000** rpm
